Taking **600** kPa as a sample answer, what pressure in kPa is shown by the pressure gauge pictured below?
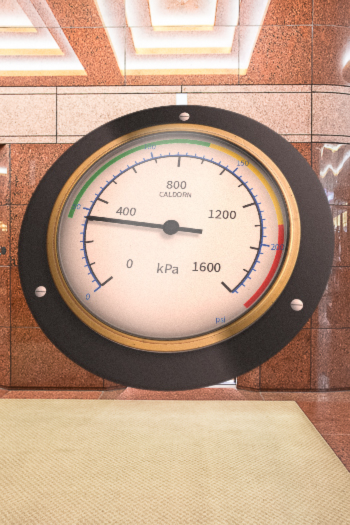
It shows **300** kPa
